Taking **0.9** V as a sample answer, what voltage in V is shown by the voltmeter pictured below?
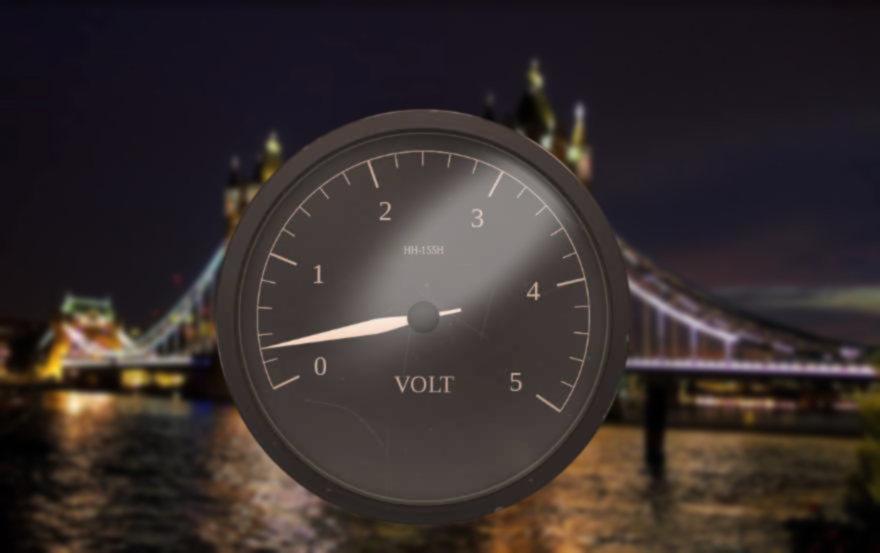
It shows **0.3** V
